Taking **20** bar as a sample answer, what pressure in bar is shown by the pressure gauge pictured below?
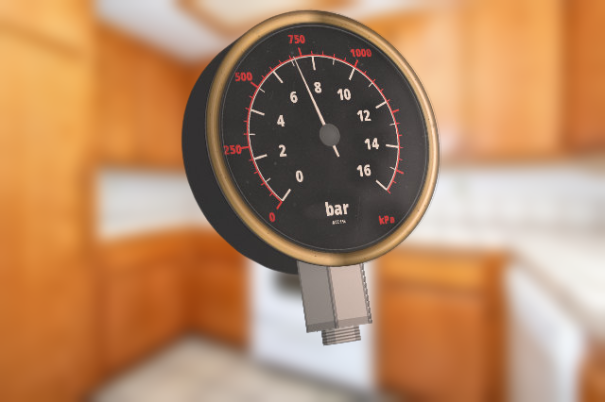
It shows **7** bar
